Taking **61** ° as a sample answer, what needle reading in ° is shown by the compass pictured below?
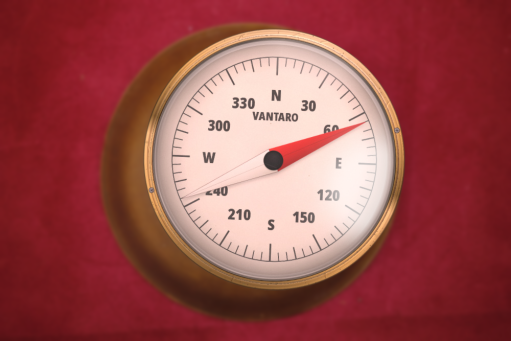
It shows **65** °
